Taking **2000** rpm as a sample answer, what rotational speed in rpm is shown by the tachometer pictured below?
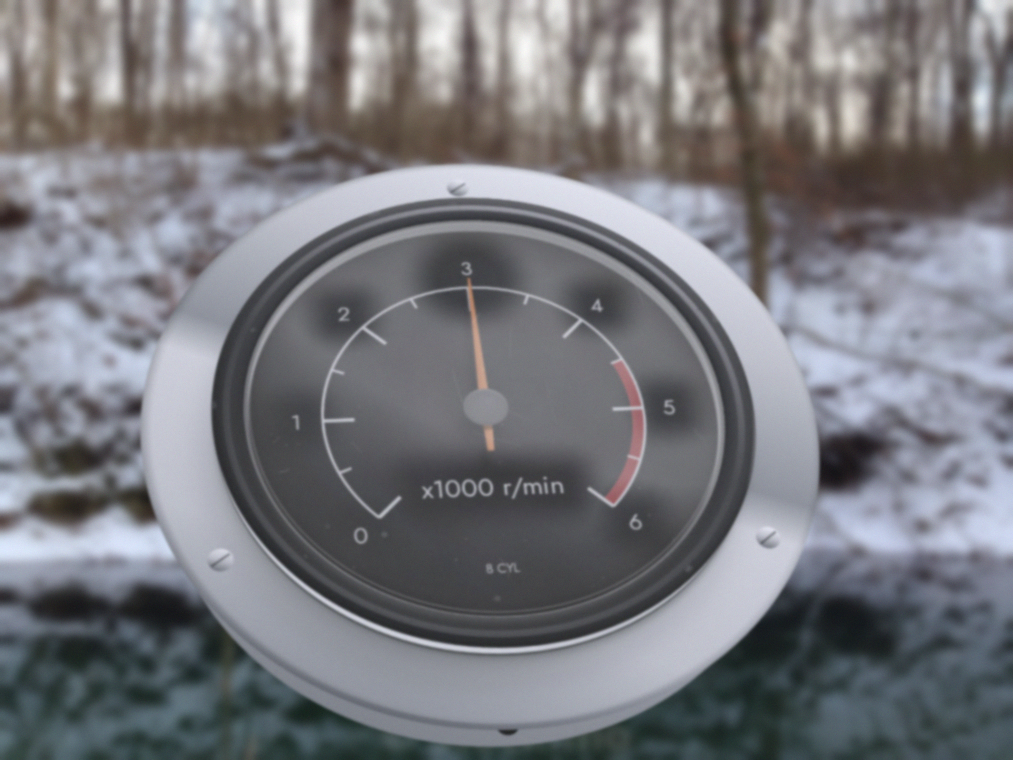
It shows **3000** rpm
